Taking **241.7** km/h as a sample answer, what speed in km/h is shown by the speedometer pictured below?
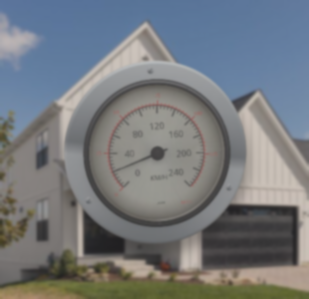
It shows **20** km/h
